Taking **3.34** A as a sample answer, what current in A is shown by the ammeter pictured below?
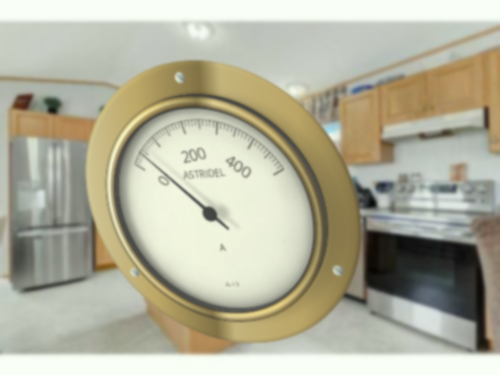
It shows **50** A
